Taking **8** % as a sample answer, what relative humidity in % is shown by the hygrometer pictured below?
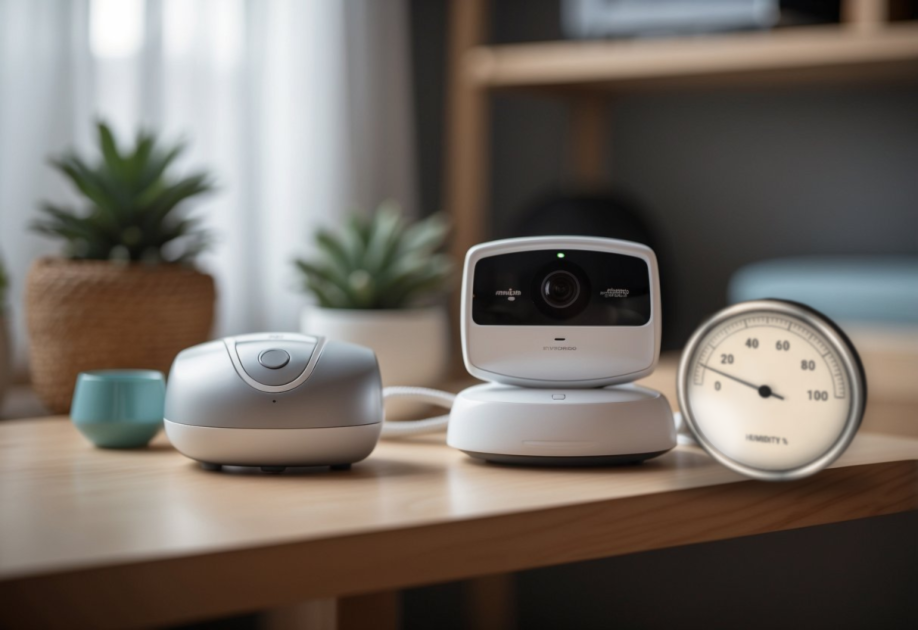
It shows **10** %
